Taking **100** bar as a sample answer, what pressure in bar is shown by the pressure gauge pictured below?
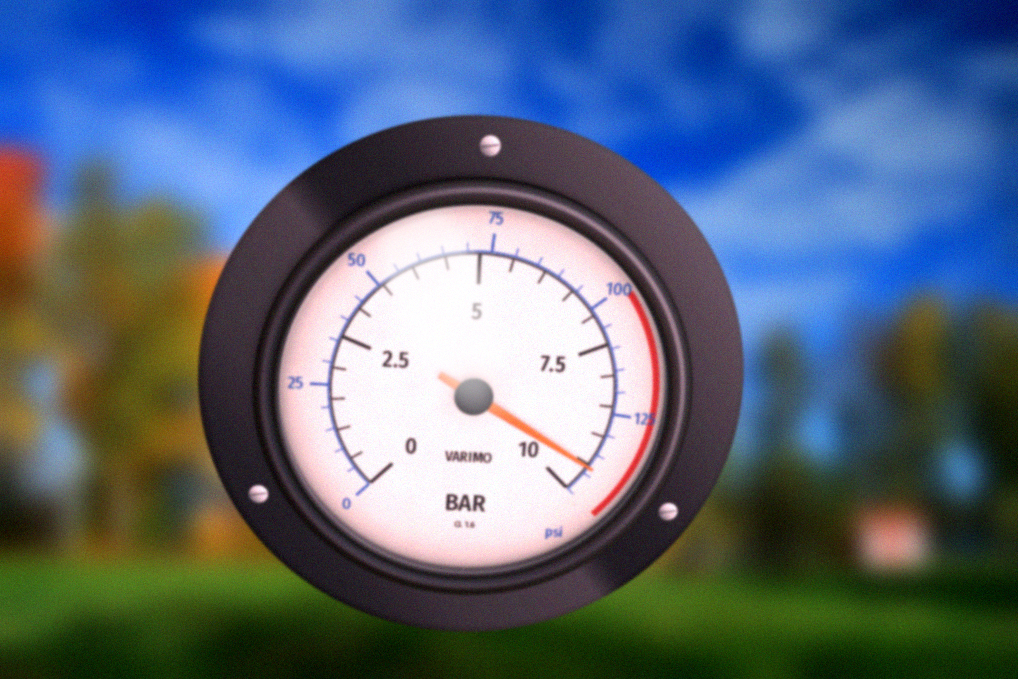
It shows **9.5** bar
